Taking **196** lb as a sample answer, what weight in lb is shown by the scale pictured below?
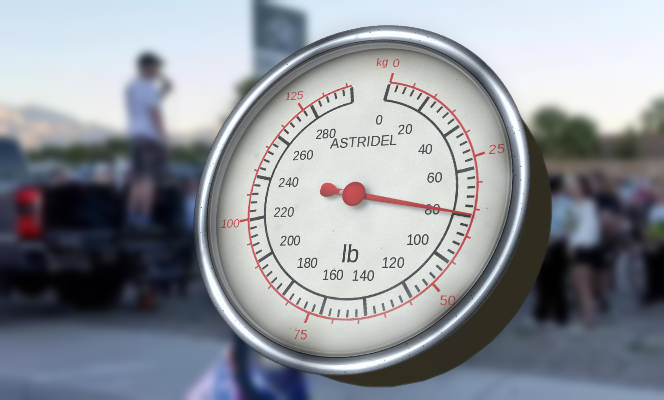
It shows **80** lb
